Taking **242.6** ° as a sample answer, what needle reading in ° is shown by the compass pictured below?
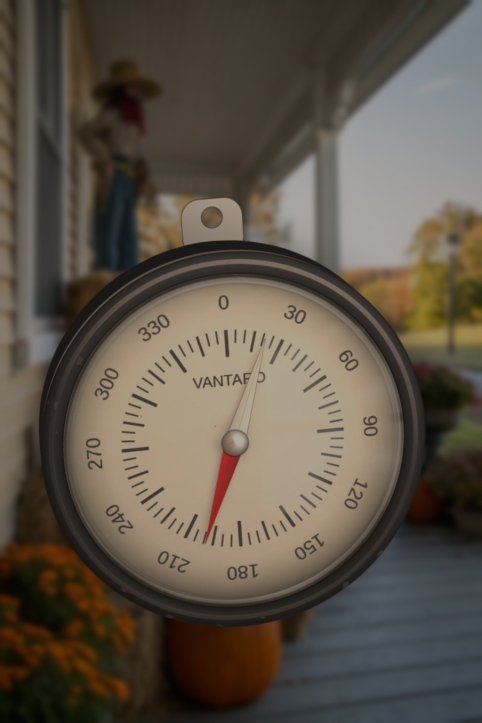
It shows **200** °
